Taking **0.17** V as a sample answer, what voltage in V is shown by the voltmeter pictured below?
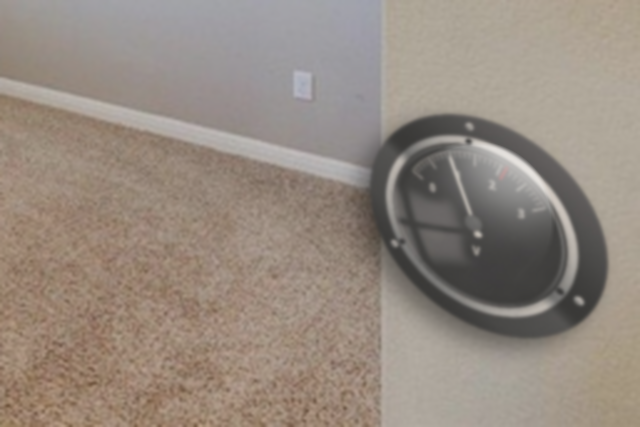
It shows **1** V
